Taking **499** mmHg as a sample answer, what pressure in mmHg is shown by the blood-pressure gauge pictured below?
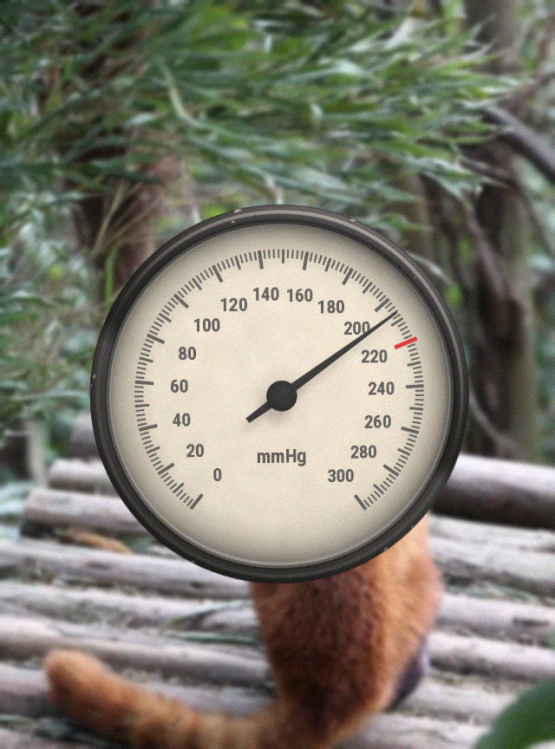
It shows **206** mmHg
